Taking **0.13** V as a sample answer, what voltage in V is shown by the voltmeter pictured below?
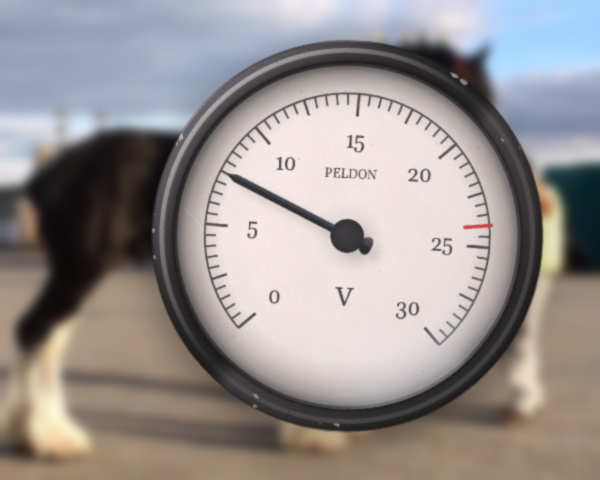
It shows **7.5** V
